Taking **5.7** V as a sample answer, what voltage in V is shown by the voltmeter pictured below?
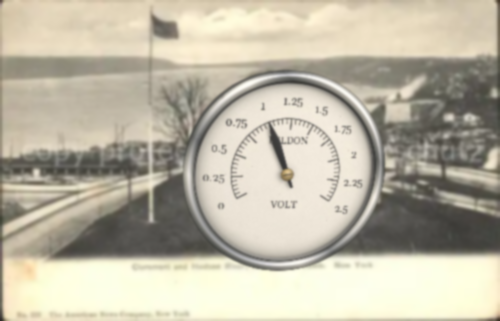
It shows **1** V
